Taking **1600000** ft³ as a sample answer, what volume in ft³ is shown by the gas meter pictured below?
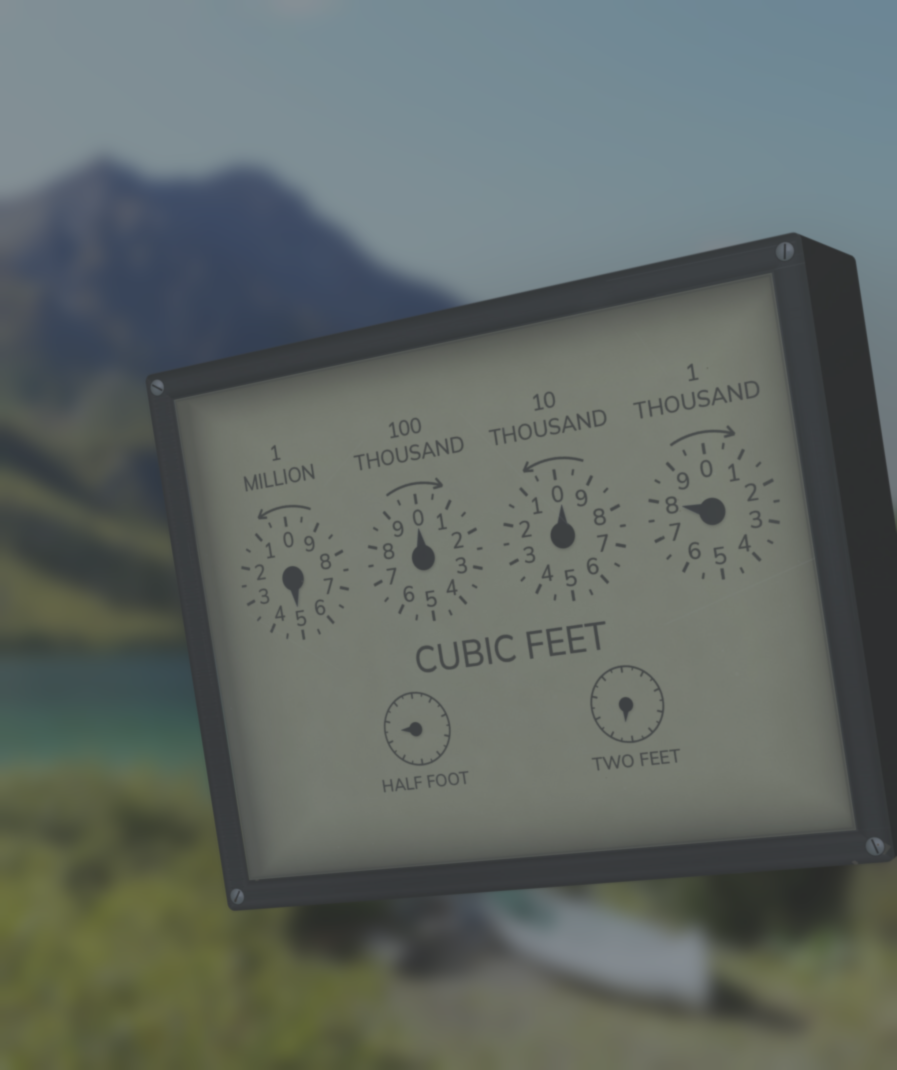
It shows **499800** ft³
